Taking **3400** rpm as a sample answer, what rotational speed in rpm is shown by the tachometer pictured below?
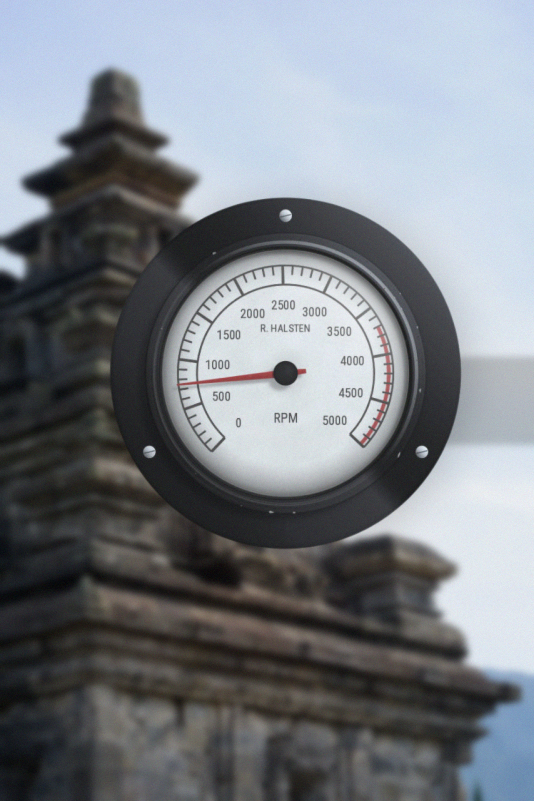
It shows **750** rpm
